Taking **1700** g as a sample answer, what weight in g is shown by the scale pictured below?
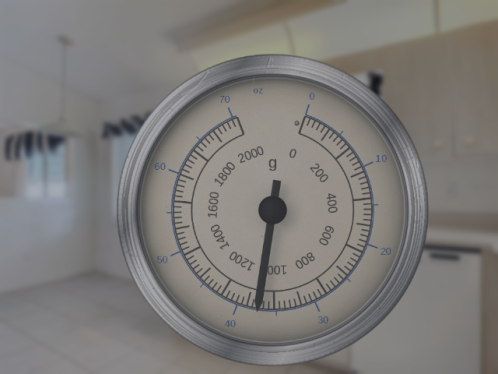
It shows **1060** g
